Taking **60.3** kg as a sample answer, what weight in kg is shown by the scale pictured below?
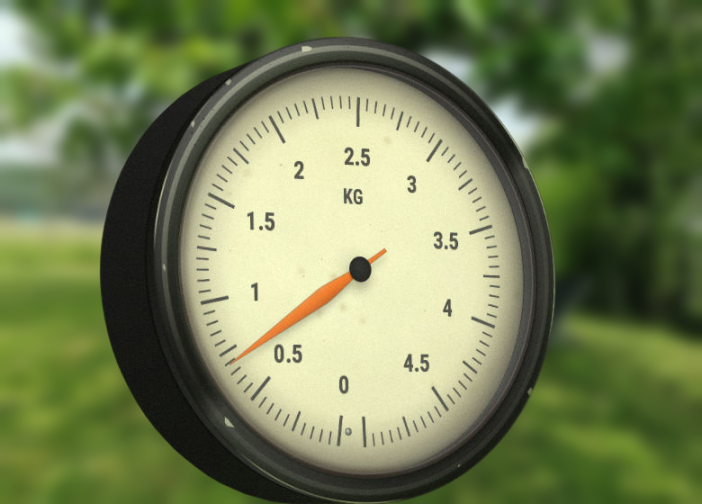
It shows **0.7** kg
